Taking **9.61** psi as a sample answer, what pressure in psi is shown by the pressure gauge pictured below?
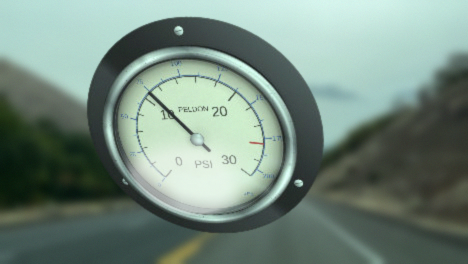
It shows **11** psi
